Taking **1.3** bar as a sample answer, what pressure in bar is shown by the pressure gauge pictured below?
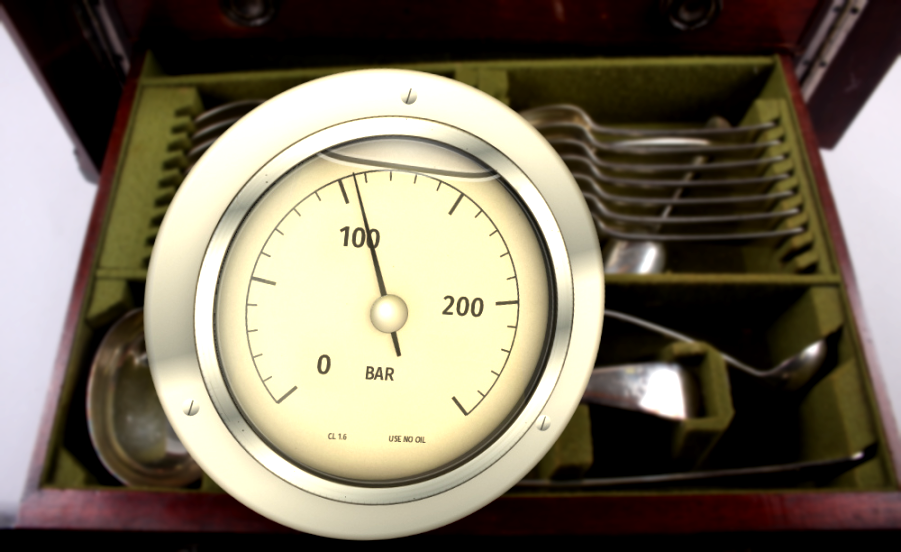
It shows **105** bar
